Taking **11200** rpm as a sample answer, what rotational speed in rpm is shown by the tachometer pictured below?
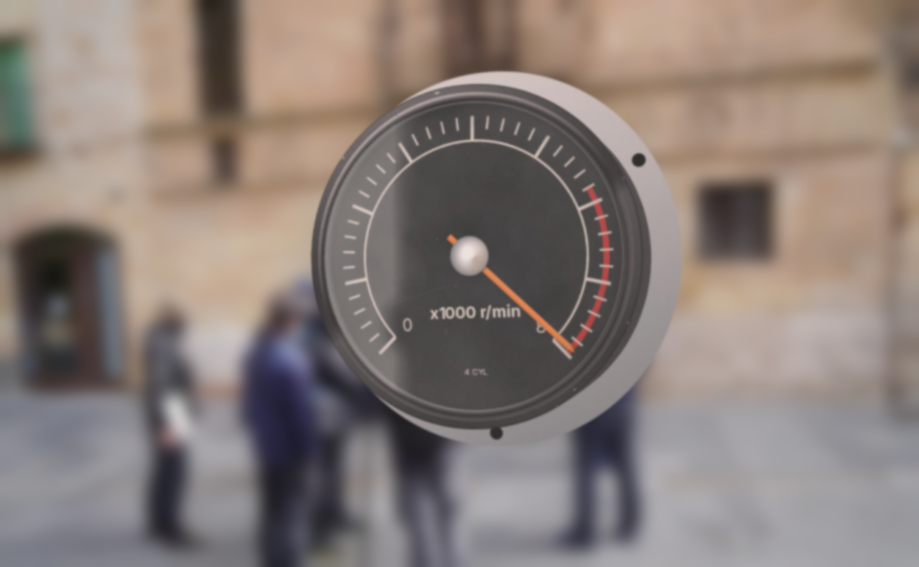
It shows **7900** rpm
